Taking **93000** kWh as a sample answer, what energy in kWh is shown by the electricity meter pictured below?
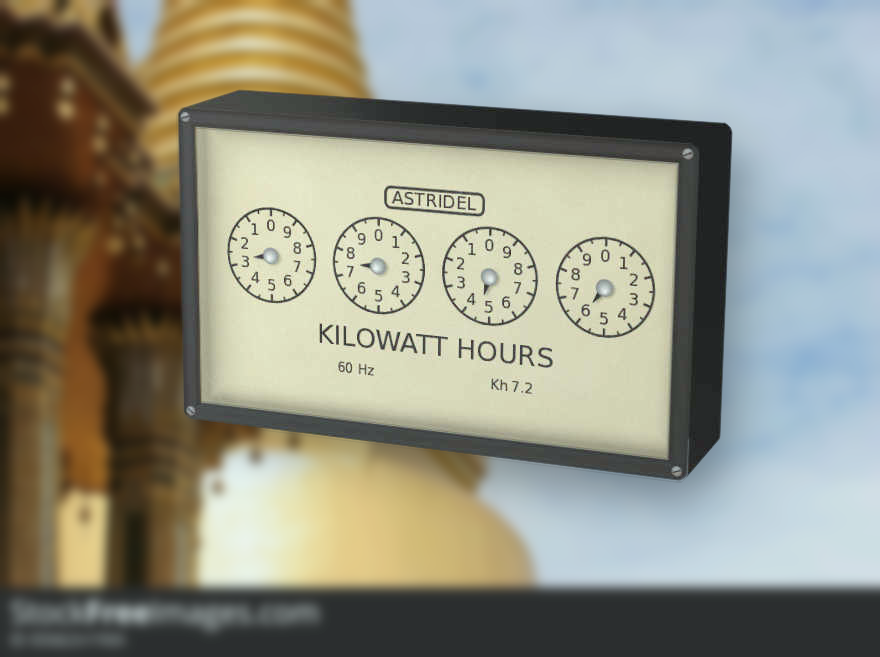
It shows **2746** kWh
